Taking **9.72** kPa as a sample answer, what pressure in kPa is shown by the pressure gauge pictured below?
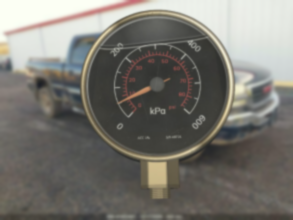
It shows **50** kPa
